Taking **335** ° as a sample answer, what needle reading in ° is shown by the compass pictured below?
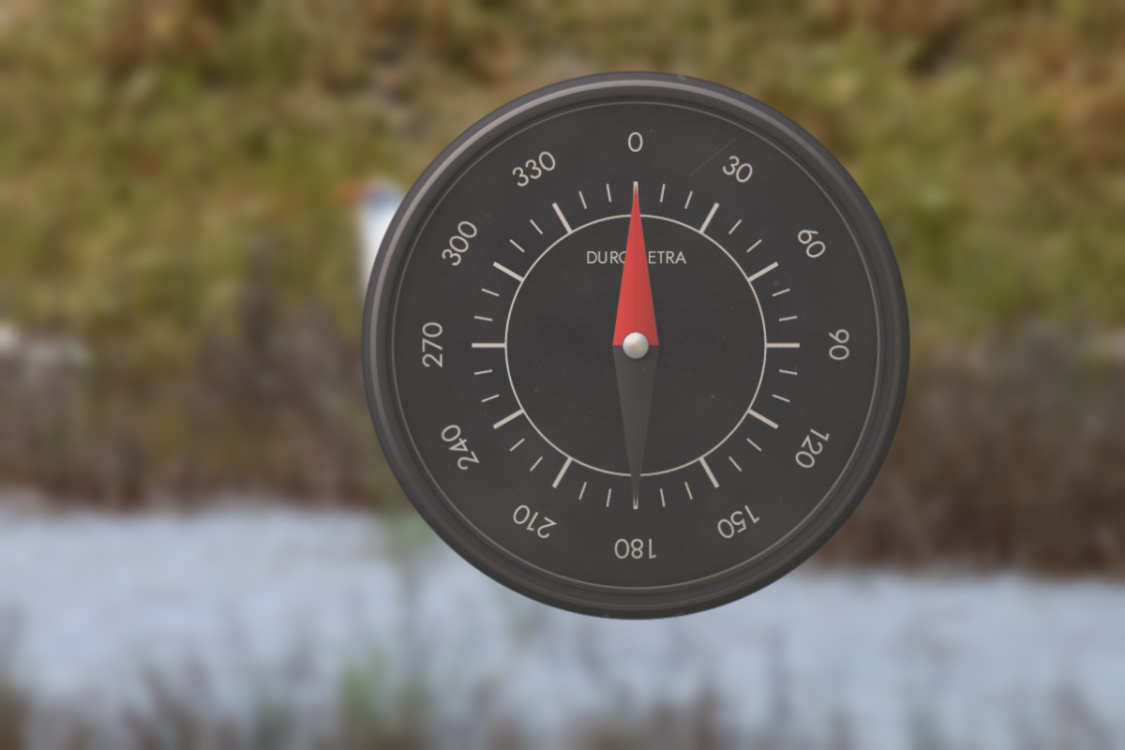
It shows **0** °
